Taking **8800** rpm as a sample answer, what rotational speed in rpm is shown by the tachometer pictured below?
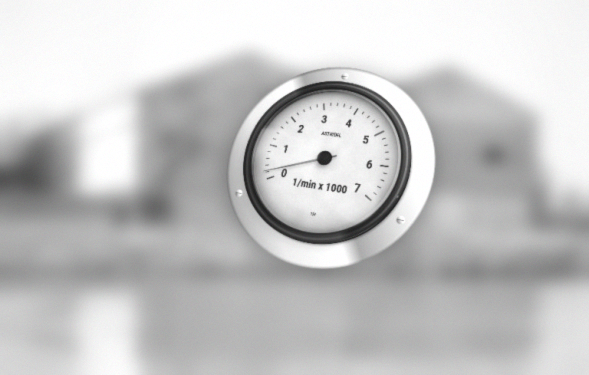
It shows **200** rpm
